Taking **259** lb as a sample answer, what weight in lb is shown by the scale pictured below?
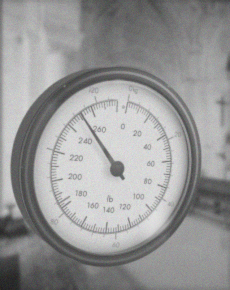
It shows **250** lb
